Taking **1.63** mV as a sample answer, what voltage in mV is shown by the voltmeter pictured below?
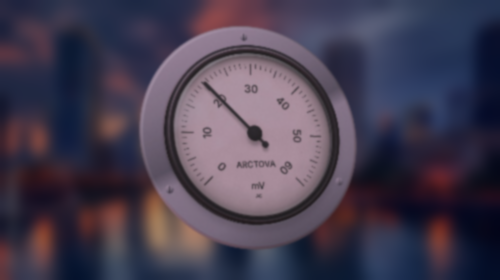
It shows **20** mV
